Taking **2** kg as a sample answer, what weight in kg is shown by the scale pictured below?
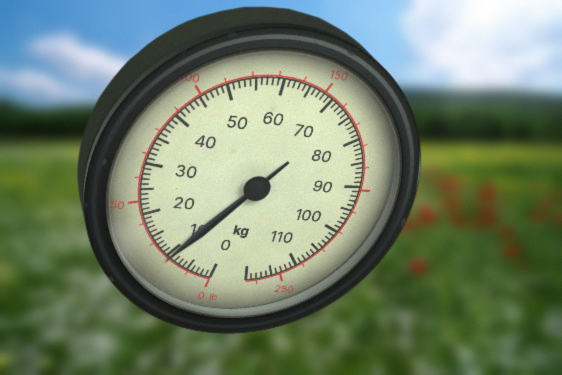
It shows **10** kg
